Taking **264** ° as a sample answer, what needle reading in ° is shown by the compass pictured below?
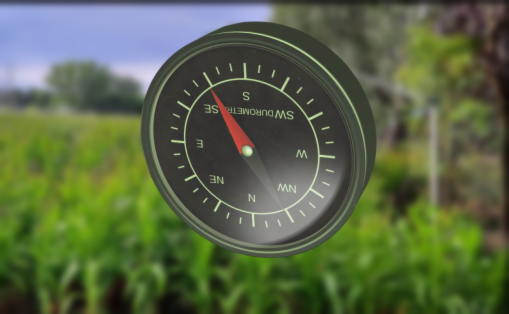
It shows **150** °
